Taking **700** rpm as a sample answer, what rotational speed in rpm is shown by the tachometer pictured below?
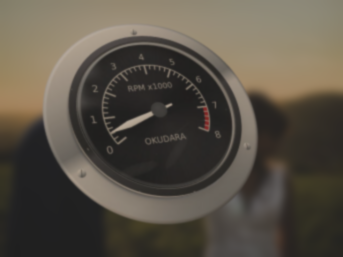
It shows **400** rpm
